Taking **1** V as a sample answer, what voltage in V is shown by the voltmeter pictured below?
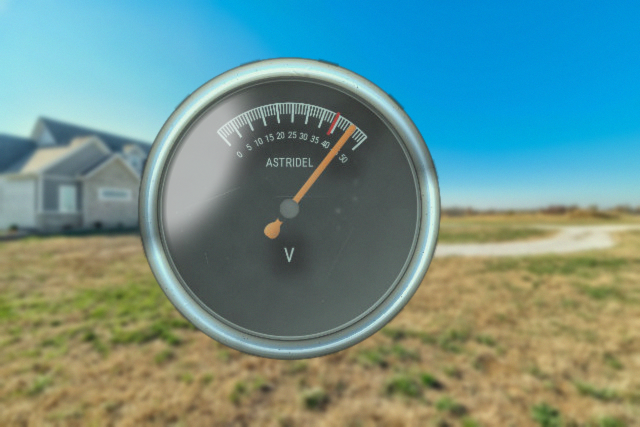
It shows **45** V
